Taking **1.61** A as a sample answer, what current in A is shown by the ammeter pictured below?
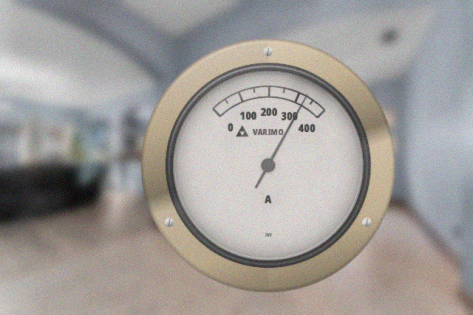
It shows **325** A
